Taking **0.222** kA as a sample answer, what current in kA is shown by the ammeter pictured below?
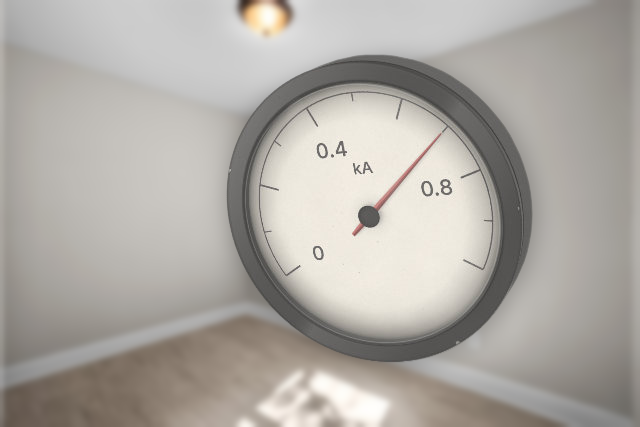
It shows **0.7** kA
